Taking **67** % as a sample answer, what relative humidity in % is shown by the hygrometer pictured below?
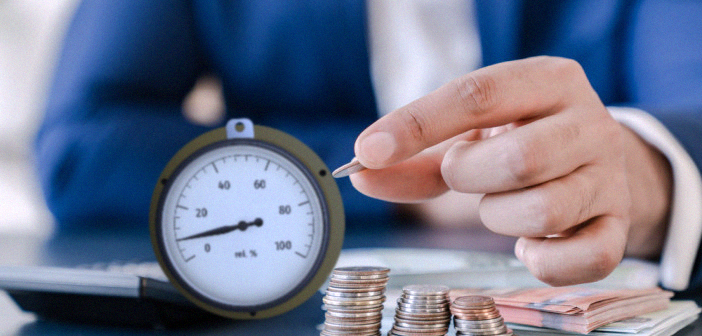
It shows **8** %
